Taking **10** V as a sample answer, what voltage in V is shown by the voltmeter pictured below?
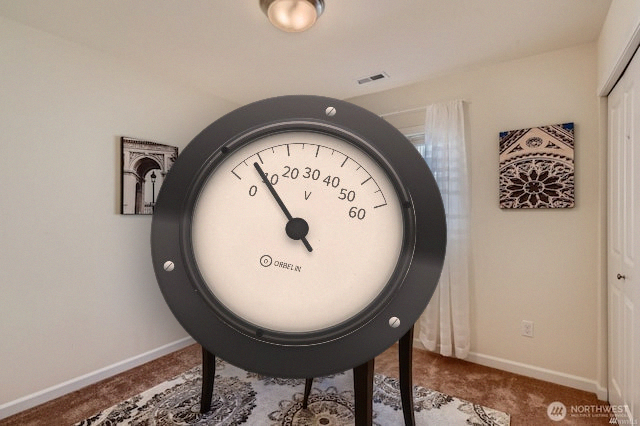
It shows **7.5** V
